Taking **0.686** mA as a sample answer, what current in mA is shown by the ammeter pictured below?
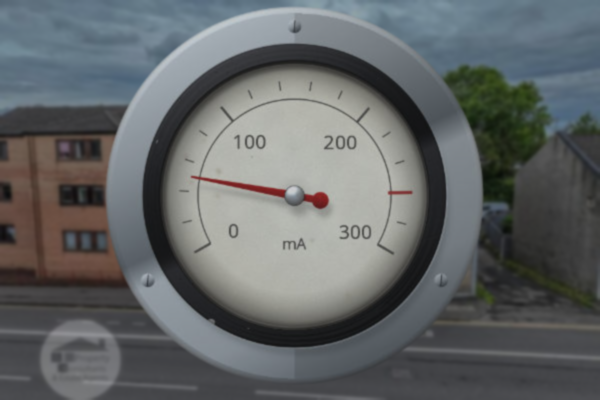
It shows **50** mA
